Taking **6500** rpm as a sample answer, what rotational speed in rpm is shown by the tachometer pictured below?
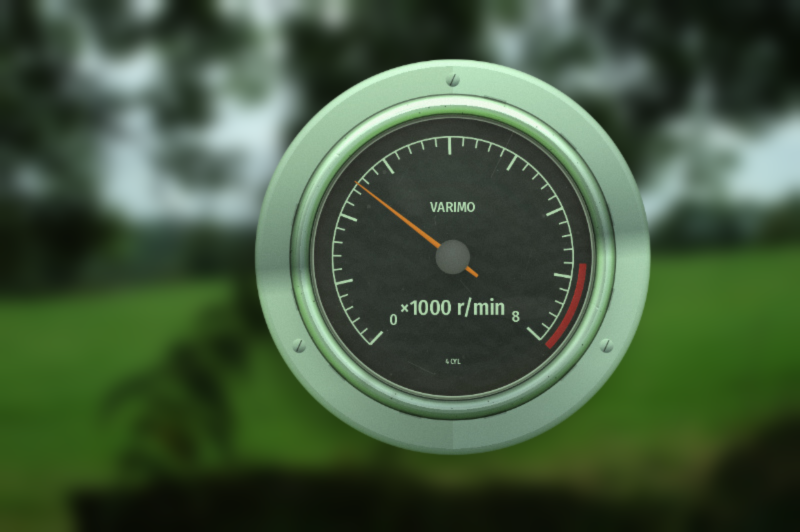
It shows **2500** rpm
